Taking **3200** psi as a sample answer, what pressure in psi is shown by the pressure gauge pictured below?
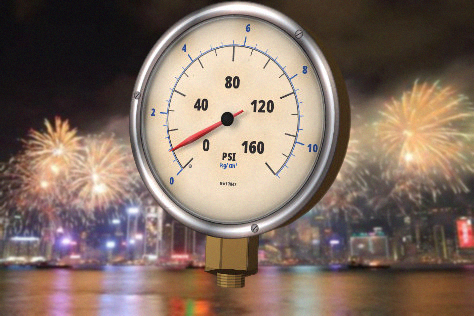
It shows **10** psi
